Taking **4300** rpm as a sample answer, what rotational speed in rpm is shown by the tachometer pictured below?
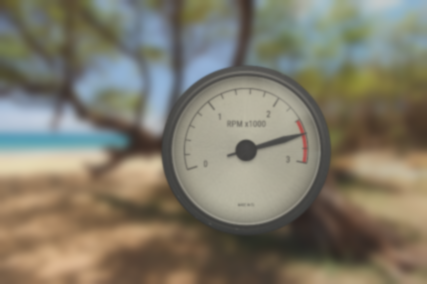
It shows **2600** rpm
